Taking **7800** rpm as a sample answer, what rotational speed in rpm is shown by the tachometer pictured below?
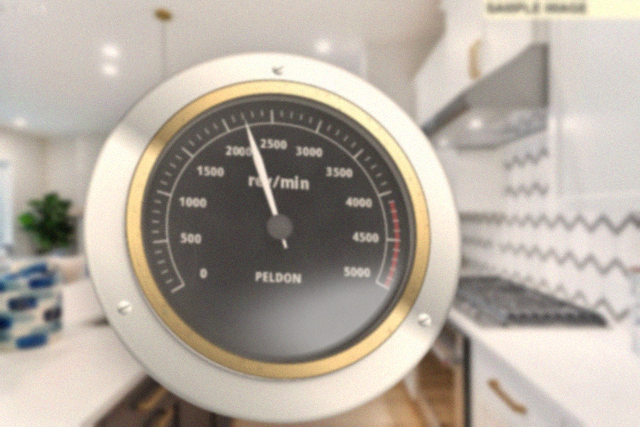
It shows **2200** rpm
